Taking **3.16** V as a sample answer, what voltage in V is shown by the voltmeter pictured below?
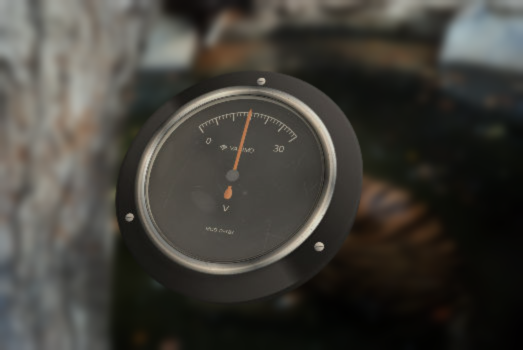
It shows **15** V
